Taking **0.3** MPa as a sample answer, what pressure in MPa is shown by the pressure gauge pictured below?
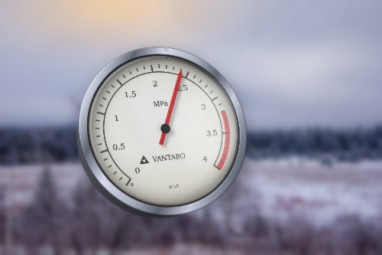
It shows **2.4** MPa
